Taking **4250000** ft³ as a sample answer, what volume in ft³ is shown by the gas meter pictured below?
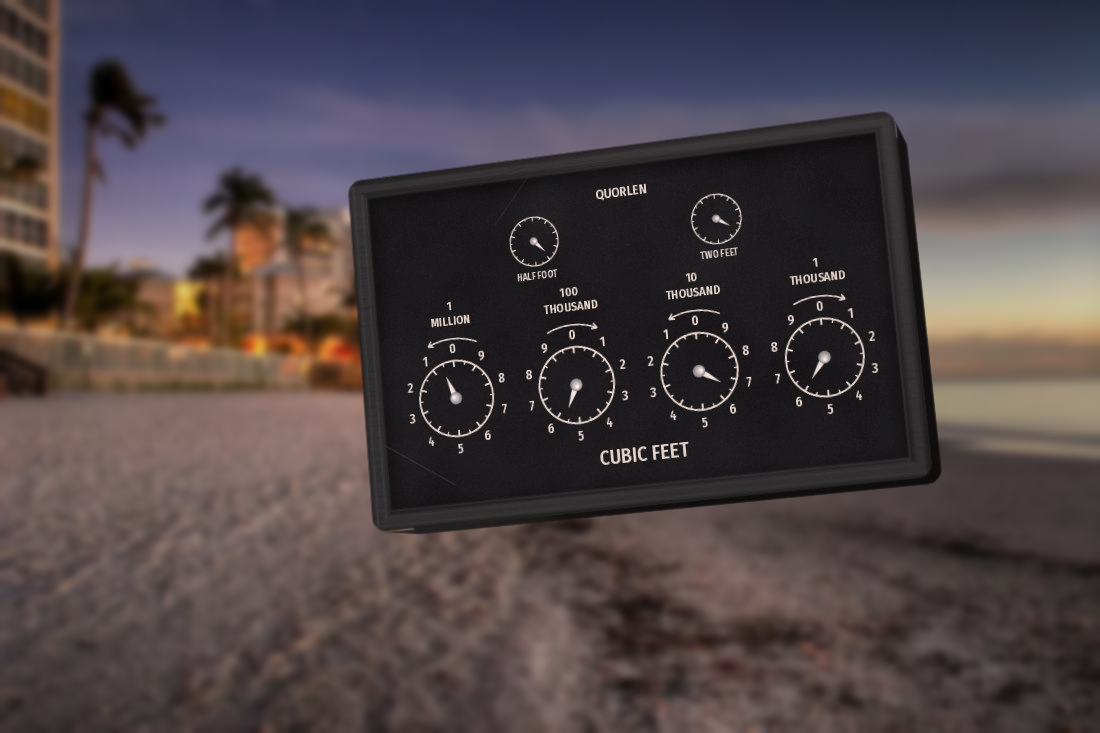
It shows **56600** ft³
